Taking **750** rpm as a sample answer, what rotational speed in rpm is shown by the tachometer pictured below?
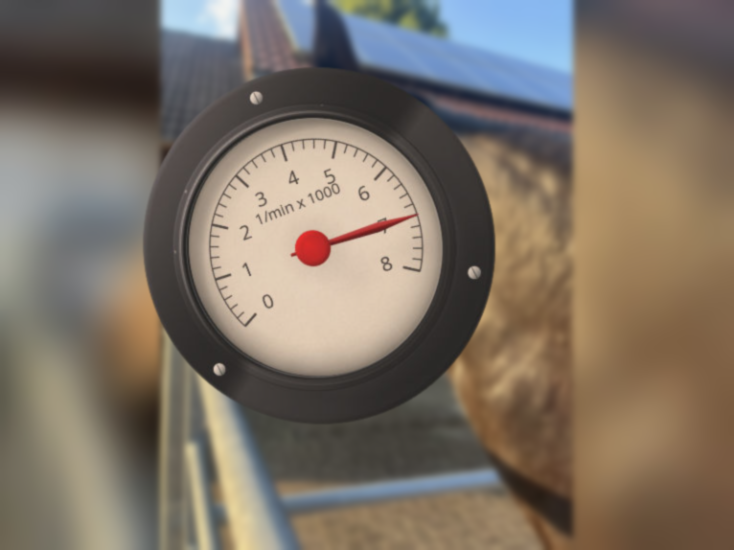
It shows **7000** rpm
